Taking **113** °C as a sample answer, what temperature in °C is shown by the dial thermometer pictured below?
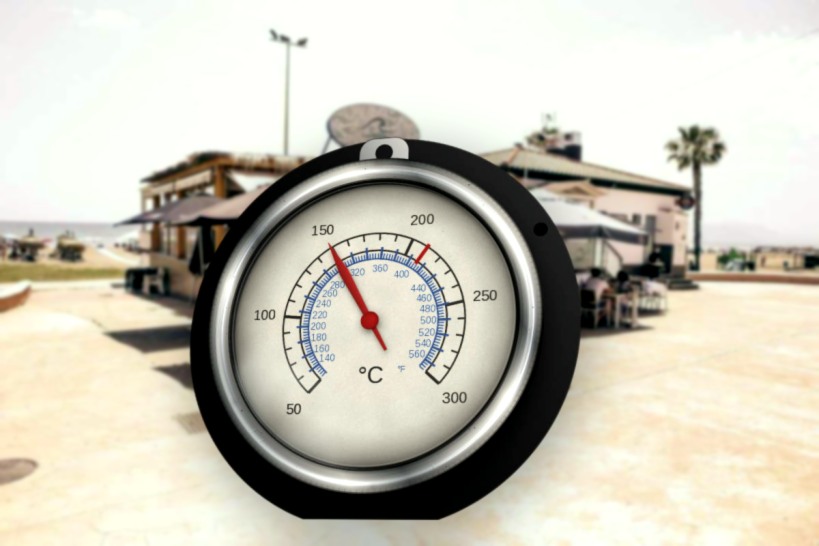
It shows **150** °C
